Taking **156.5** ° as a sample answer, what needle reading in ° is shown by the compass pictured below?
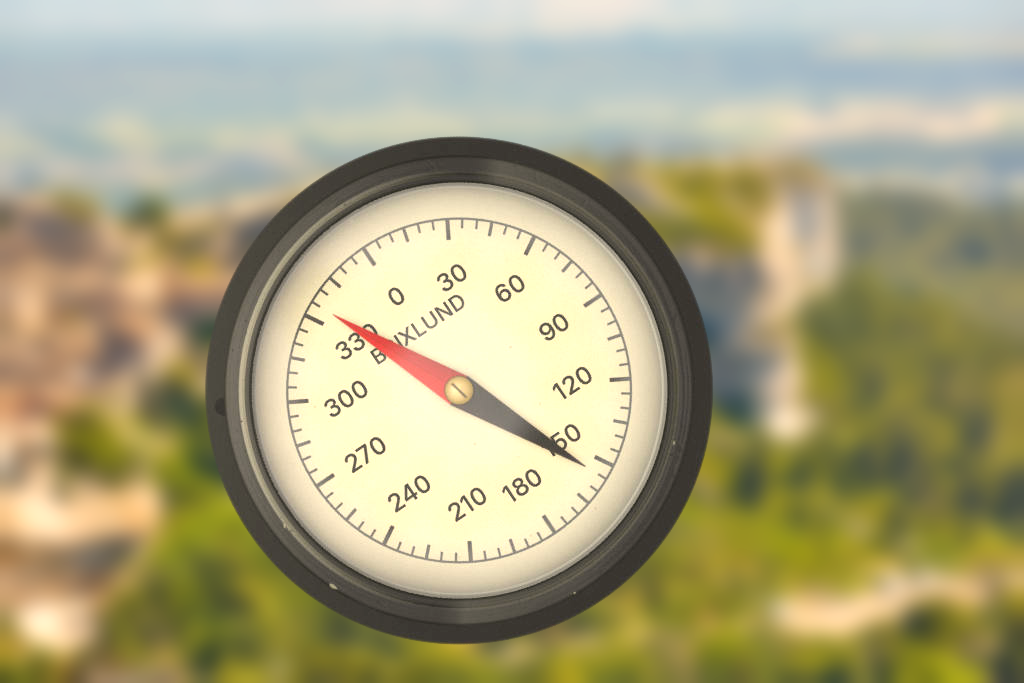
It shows **335** °
